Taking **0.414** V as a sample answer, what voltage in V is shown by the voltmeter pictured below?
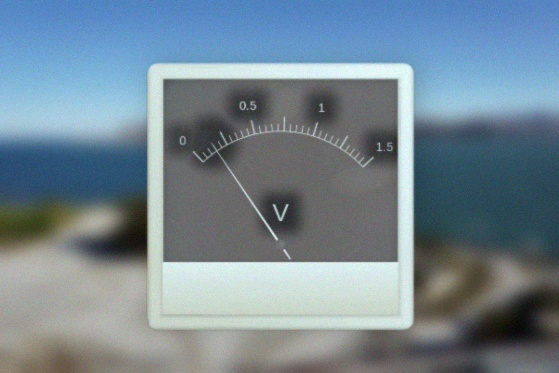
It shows **0.15** V
